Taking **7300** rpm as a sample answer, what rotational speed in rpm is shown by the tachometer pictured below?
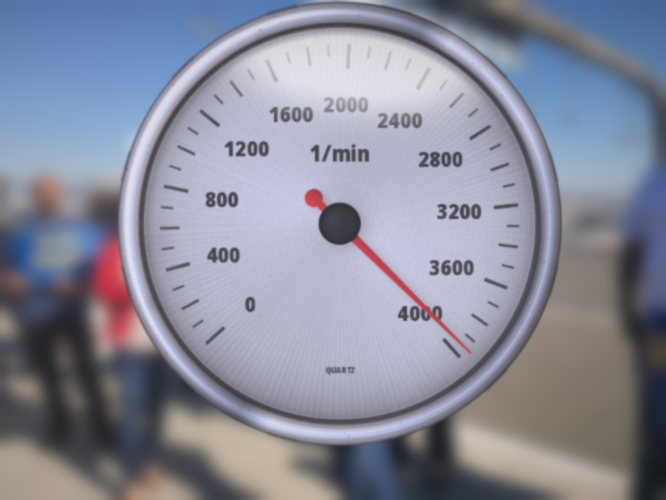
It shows **3950** rpm
